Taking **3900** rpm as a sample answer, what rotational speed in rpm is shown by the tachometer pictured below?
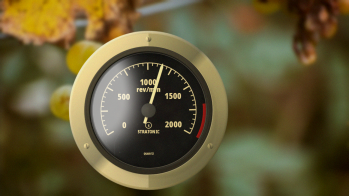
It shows **1150** rpm
